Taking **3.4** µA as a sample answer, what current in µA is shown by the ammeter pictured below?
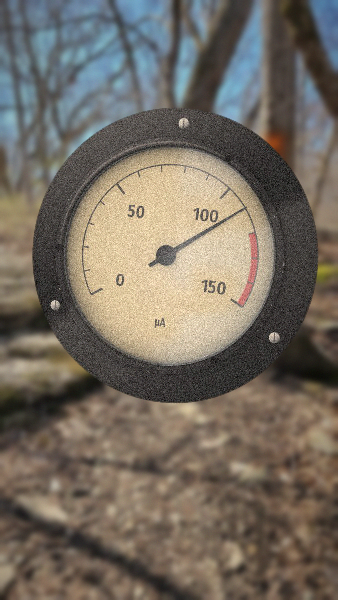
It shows **110** µA
